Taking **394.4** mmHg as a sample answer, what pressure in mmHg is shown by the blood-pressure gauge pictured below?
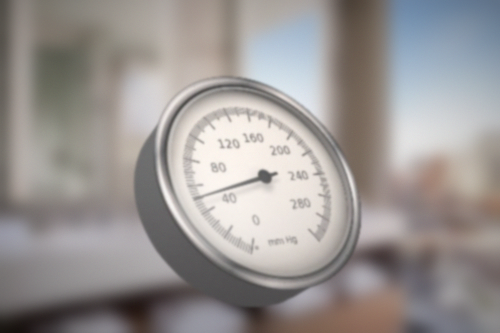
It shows **50** mmHg
